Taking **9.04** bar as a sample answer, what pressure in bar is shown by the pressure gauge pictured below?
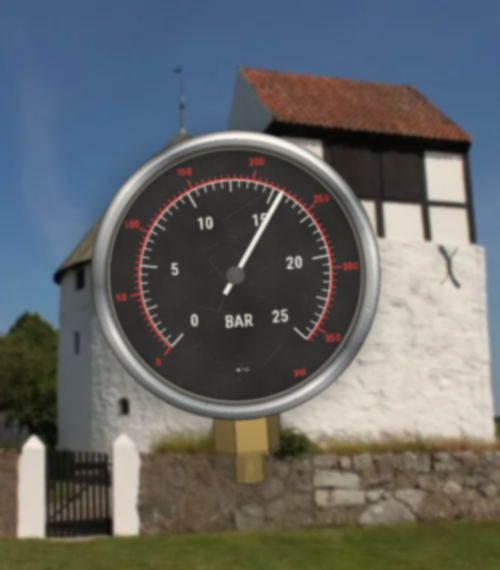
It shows **15.5** bar
